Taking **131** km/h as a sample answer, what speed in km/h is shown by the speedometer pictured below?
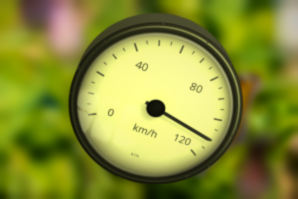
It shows **110** km/h
